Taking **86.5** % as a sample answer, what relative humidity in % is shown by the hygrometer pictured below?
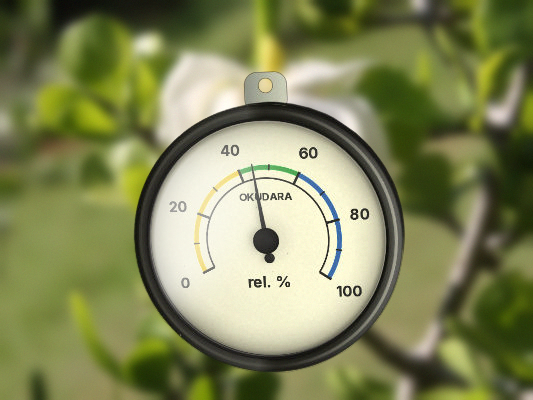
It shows **45** %
